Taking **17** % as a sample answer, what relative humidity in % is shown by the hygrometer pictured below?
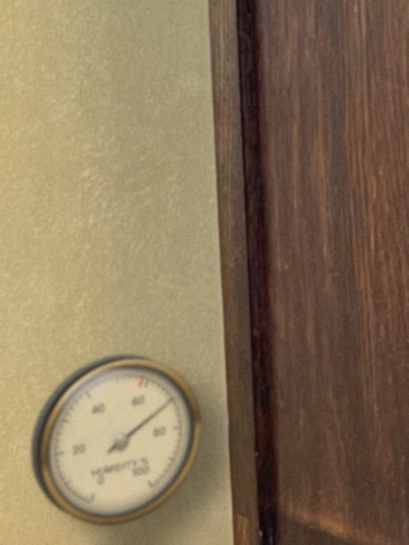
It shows **70** %
